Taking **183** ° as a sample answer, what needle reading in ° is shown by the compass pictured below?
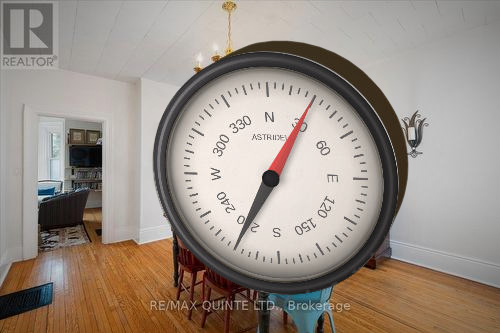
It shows **30** °
